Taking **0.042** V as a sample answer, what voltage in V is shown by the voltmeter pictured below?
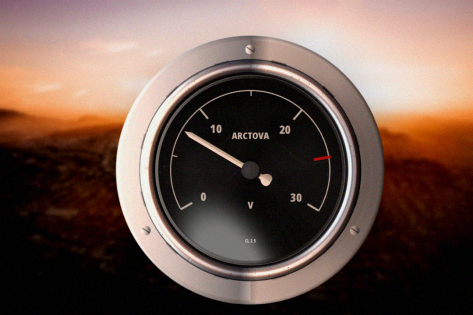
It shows **7.5** V
